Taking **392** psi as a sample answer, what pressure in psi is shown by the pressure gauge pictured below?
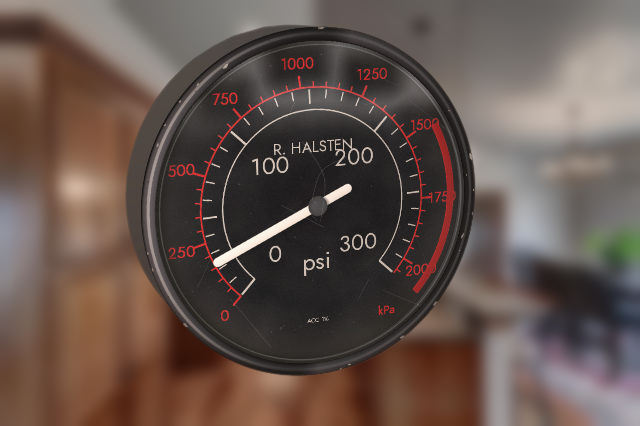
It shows **25** psi
